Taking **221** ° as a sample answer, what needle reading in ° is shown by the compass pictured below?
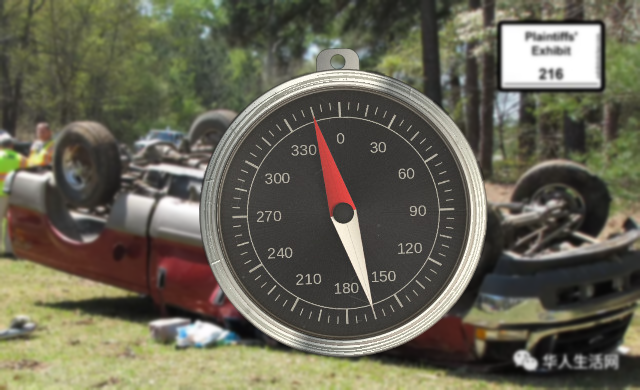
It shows **345** °
